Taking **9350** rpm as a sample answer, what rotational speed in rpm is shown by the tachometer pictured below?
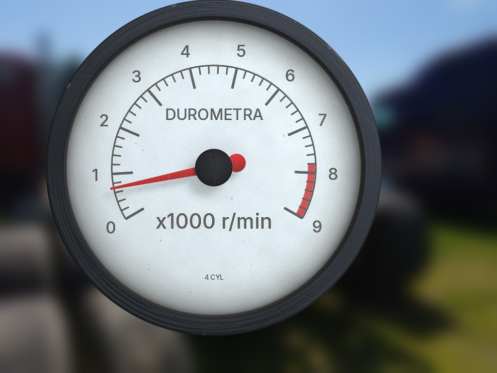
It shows **700** rpm
